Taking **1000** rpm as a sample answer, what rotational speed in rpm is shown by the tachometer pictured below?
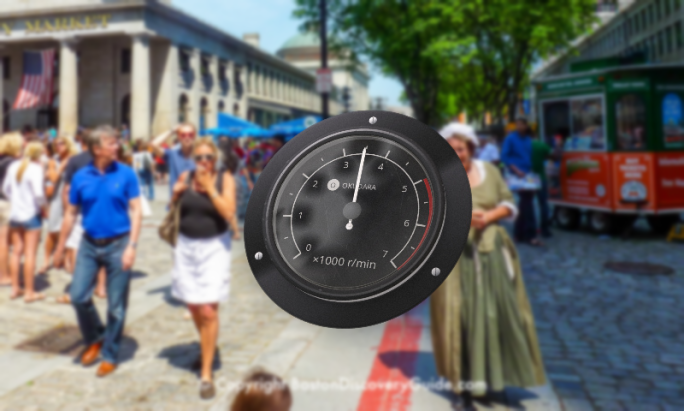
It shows **3500** rpm
